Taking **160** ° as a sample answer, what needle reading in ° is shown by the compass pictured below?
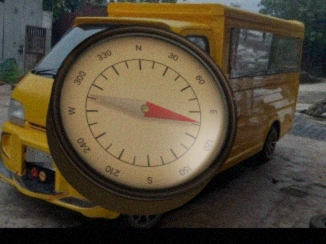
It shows **105** °
